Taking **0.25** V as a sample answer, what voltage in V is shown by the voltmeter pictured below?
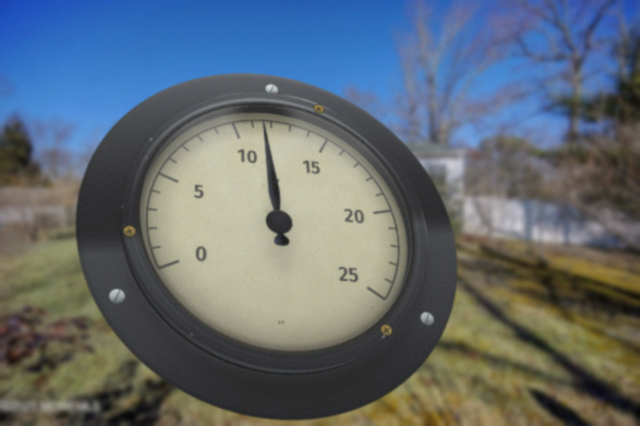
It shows **11.5** V
